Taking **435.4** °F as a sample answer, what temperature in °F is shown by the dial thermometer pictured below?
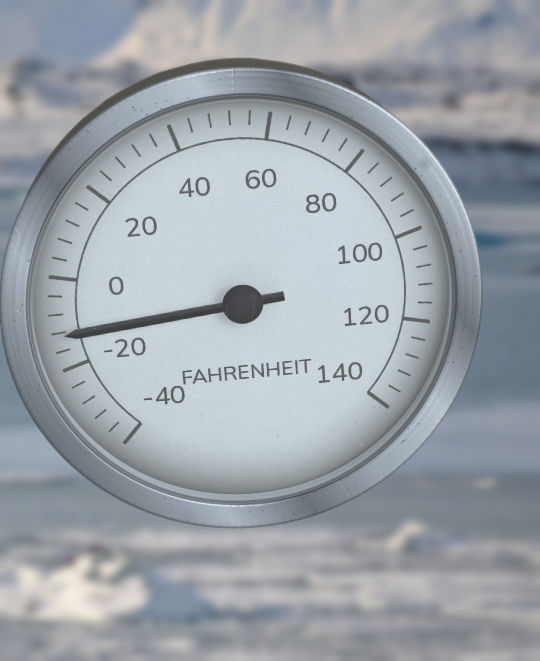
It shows **-12** °F
